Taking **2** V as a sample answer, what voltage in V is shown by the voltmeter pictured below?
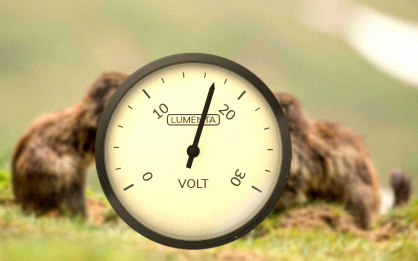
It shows **17** V
